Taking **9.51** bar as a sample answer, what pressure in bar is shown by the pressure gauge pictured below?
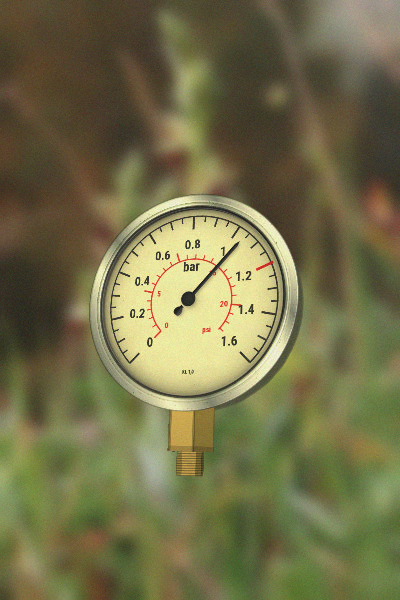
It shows **1.05** bar
